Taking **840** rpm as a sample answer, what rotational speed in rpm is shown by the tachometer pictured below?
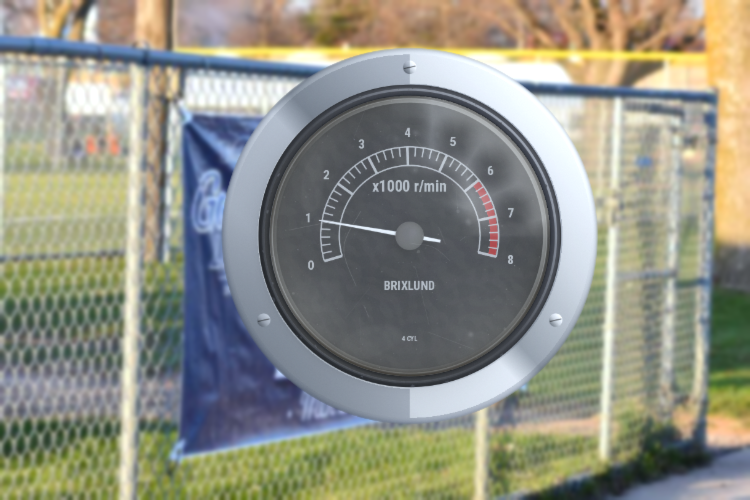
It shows **1000** rpm
